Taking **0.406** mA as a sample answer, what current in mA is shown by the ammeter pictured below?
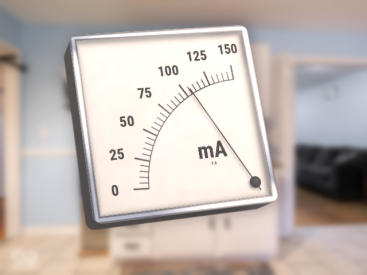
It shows **105** mA
